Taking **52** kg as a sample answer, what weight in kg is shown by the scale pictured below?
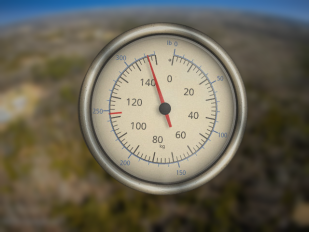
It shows **146** kg
